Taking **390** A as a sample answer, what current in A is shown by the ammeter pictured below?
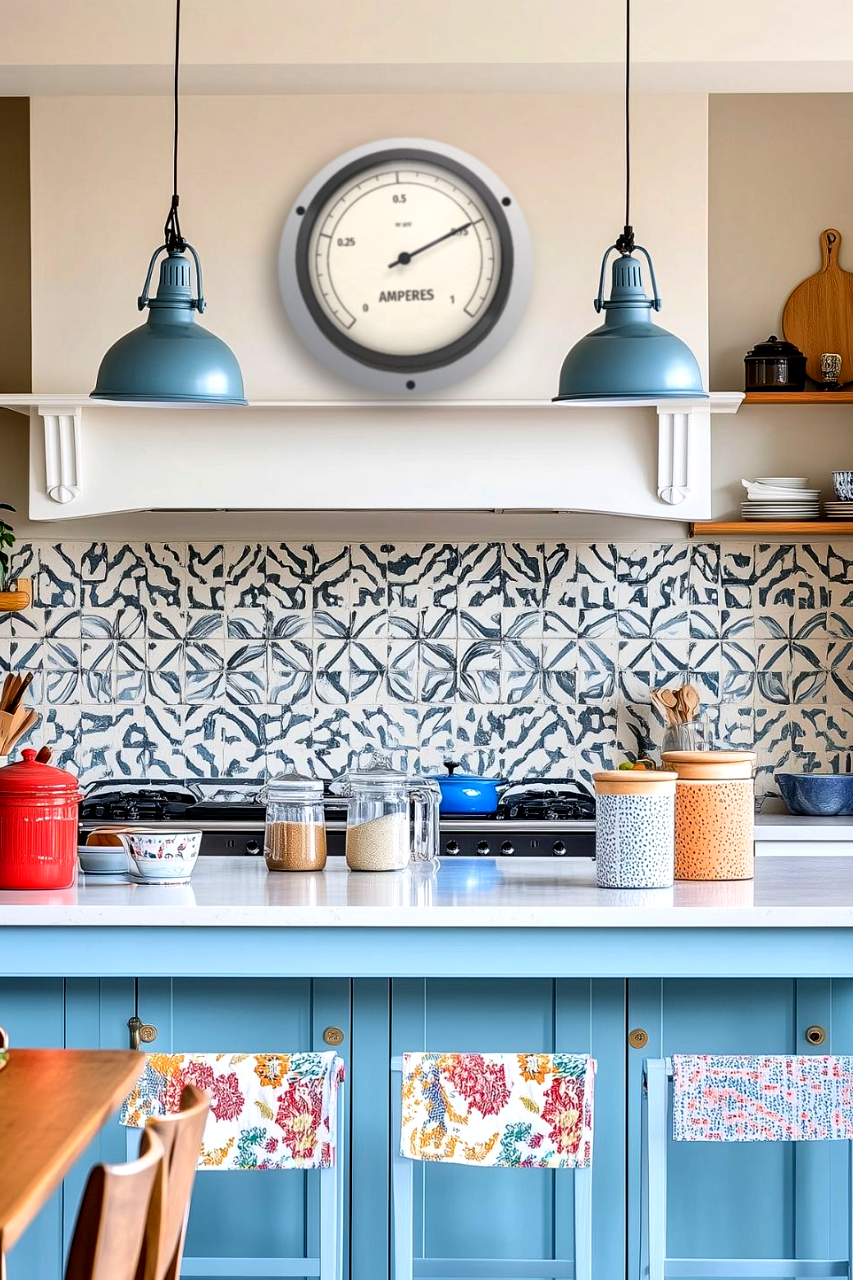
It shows **0.75** A
